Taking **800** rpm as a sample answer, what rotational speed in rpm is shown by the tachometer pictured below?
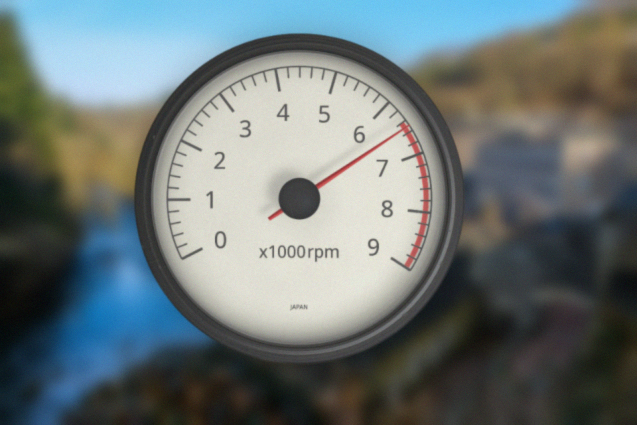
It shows **6500** rpm
